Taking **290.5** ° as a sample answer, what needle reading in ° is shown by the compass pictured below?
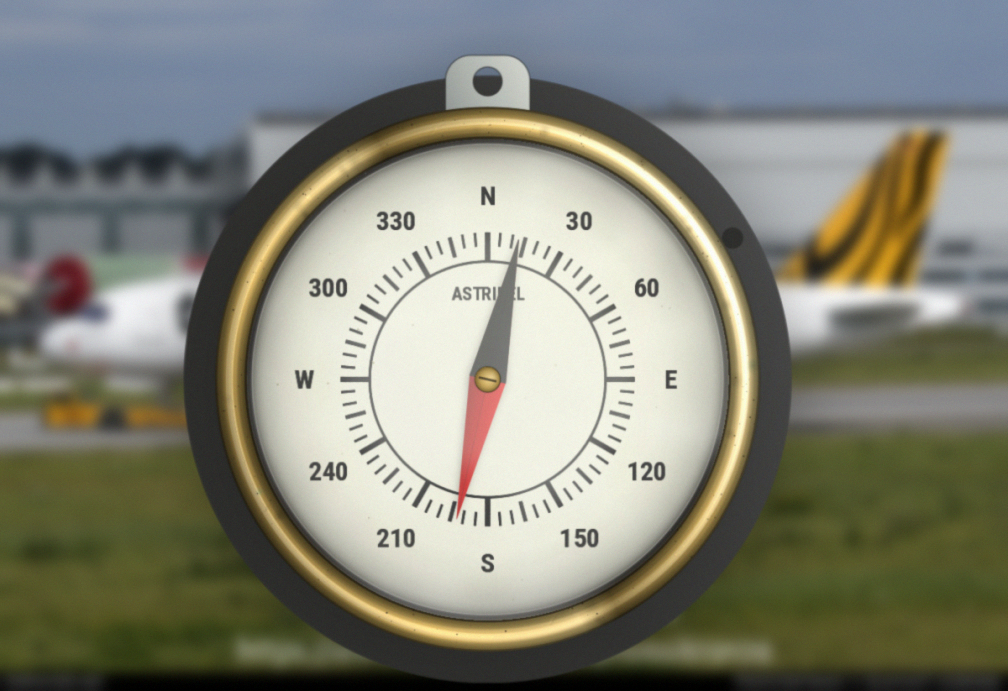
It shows **192.5** °
